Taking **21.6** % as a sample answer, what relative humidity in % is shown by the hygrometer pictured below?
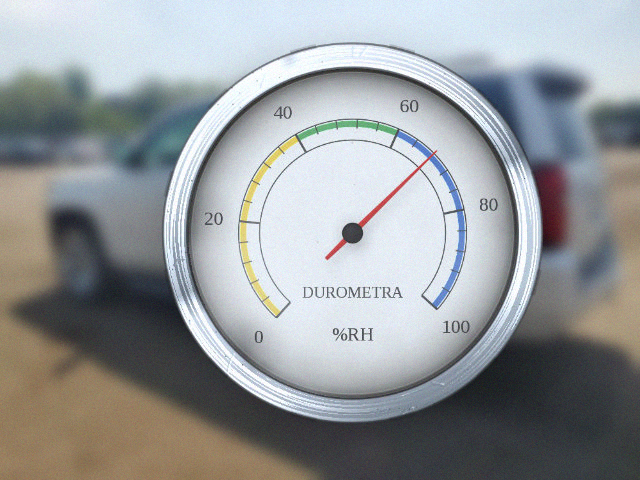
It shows **68** %
